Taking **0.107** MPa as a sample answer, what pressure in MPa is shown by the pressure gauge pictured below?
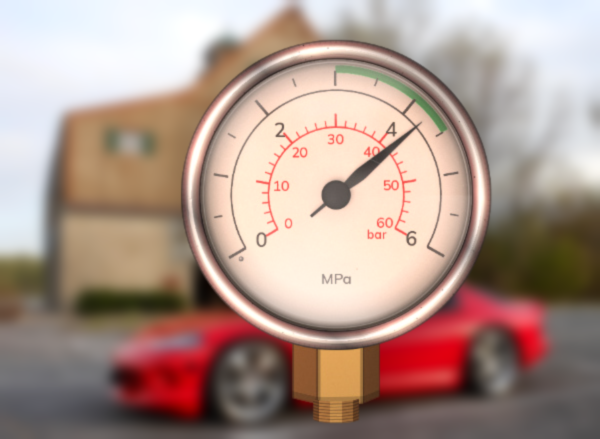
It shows **4.25** MPa
